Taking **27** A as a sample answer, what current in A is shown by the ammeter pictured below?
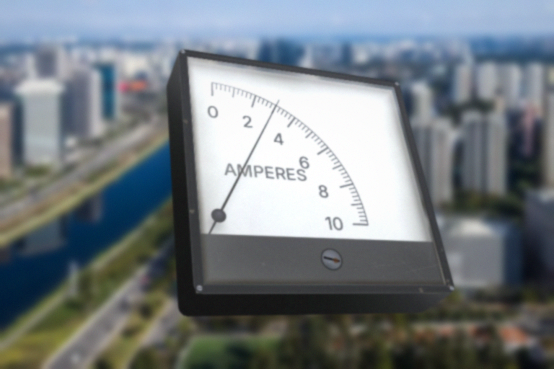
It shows **3** A
